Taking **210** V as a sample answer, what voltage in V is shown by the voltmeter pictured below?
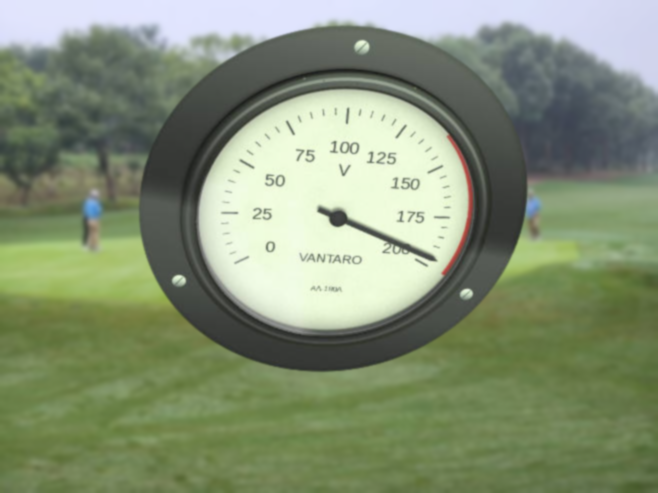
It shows **195** V
